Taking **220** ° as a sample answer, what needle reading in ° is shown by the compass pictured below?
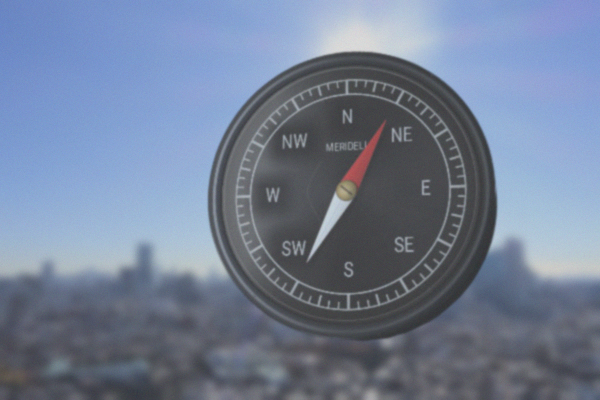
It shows **30** °
